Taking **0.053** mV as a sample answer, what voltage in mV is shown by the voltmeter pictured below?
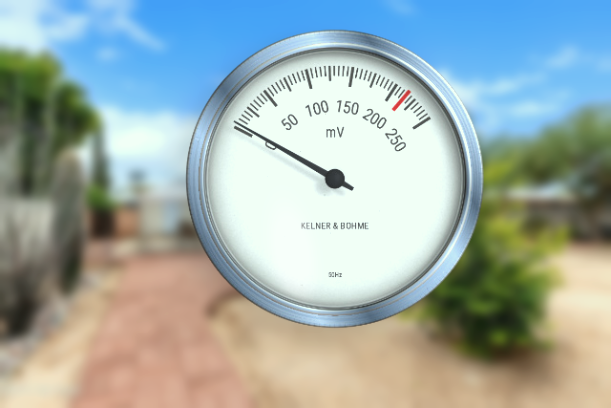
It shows **5** mV
